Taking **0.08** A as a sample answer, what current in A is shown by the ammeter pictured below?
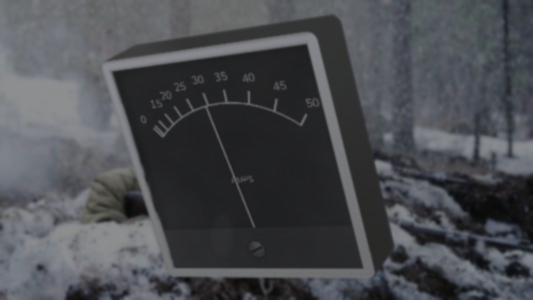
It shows **30** A
